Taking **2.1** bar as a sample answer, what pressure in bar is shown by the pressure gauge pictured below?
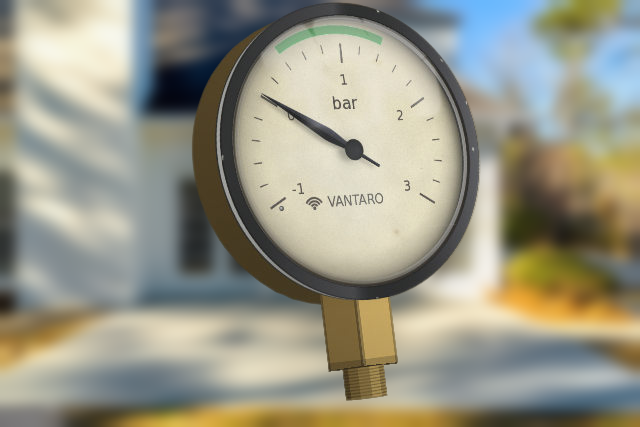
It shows **0** bar
